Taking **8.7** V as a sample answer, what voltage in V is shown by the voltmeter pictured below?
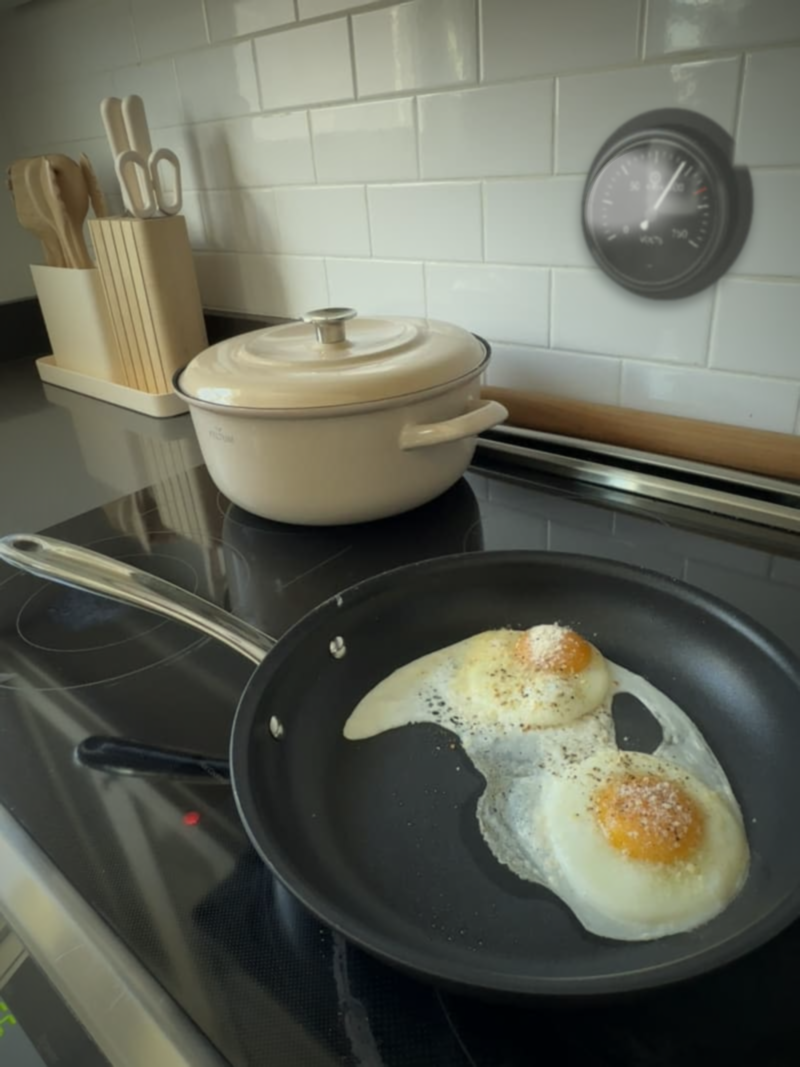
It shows **95** V
